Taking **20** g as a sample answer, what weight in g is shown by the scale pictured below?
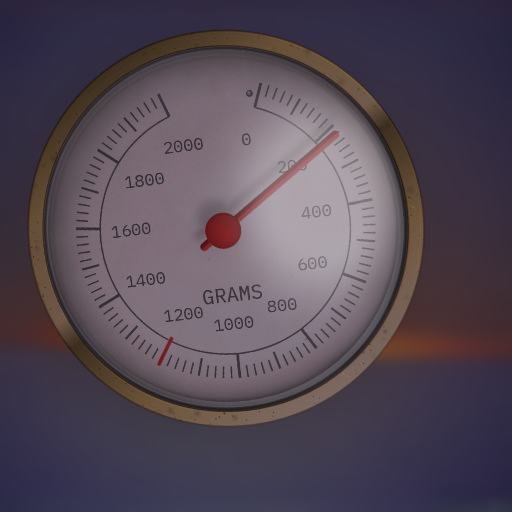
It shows **220** g
